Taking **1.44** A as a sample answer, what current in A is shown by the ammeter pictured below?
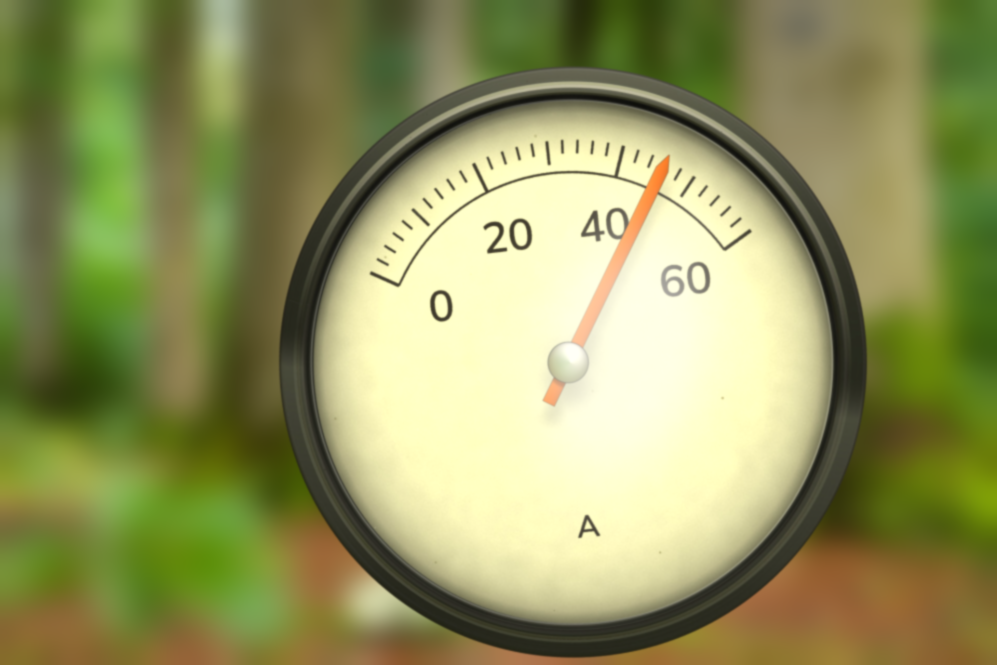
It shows **46** A
